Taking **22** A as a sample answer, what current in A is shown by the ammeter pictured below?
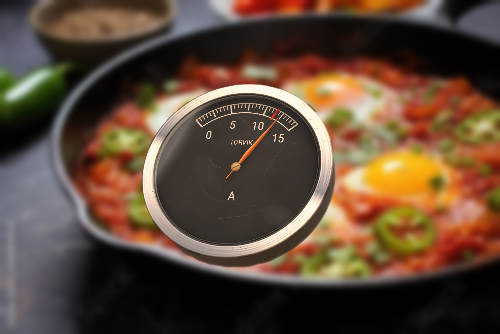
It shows **12.5** A
